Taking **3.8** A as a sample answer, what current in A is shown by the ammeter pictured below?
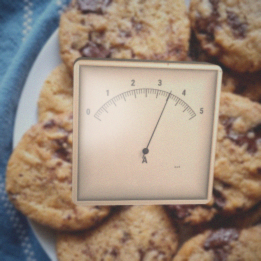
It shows **3.5** A
